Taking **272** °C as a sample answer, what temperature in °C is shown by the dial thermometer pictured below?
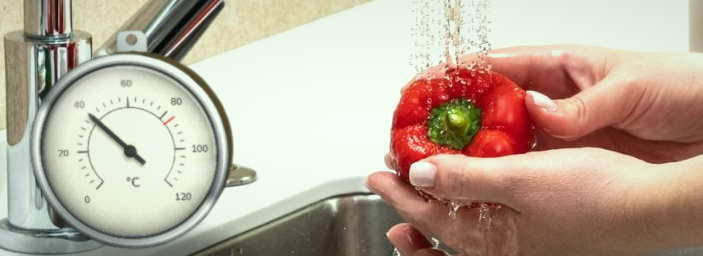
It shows **40** °C
